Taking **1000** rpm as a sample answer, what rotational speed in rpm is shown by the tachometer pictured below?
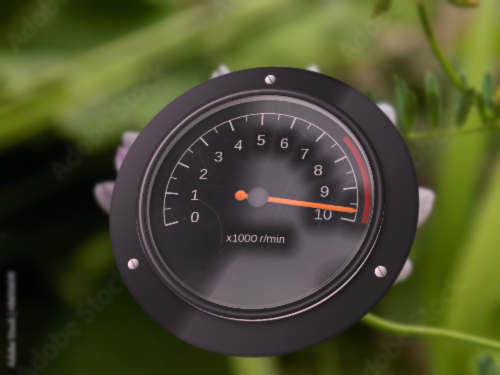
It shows **9750** rpm
